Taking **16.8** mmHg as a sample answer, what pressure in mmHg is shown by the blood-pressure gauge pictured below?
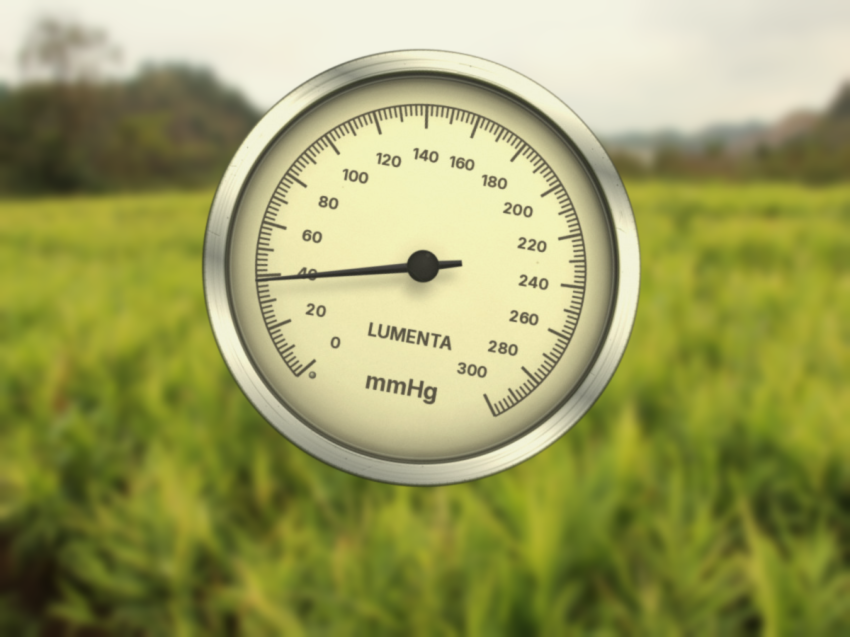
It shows **38** mmHg
